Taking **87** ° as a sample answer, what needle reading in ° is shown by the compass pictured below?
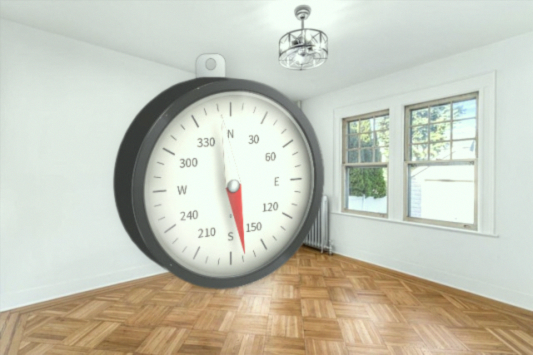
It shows **170** °
